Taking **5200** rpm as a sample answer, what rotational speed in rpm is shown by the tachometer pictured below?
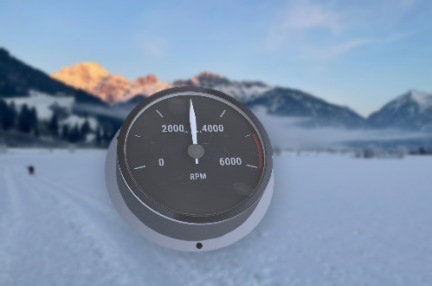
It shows **3000** rpm
